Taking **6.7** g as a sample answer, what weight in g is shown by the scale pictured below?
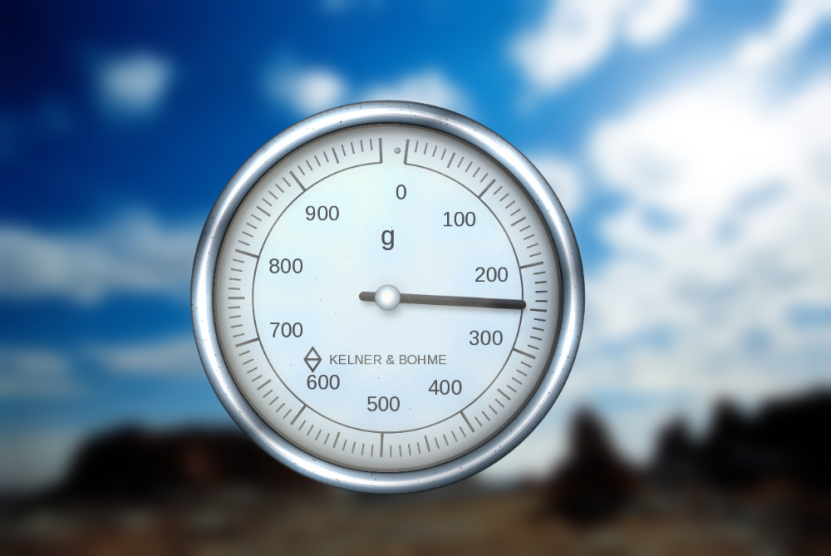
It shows **245** g
